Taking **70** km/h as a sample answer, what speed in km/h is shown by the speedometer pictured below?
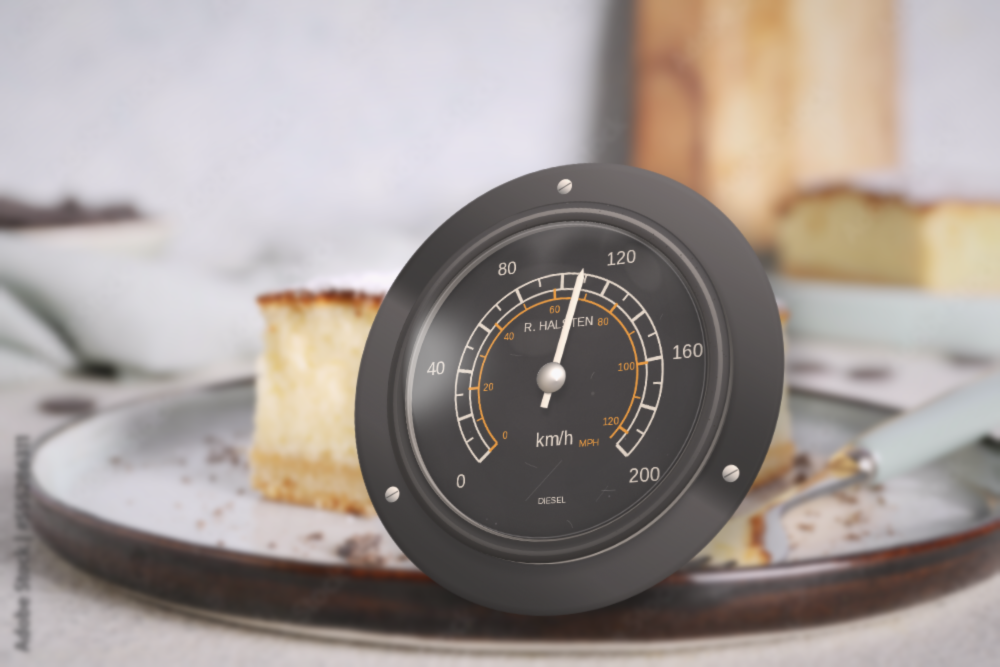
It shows **110** km/h
